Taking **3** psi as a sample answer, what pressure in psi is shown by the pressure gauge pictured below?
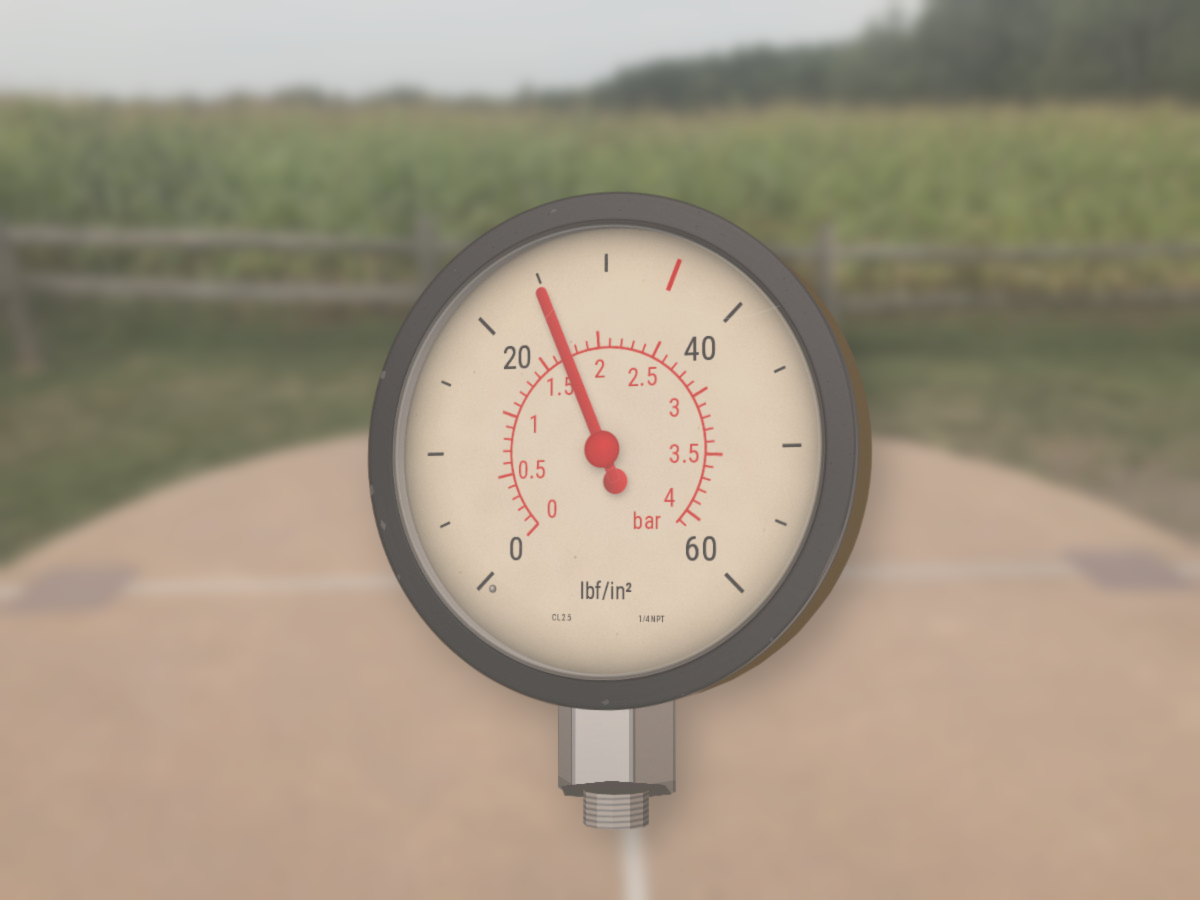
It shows **25** psi
